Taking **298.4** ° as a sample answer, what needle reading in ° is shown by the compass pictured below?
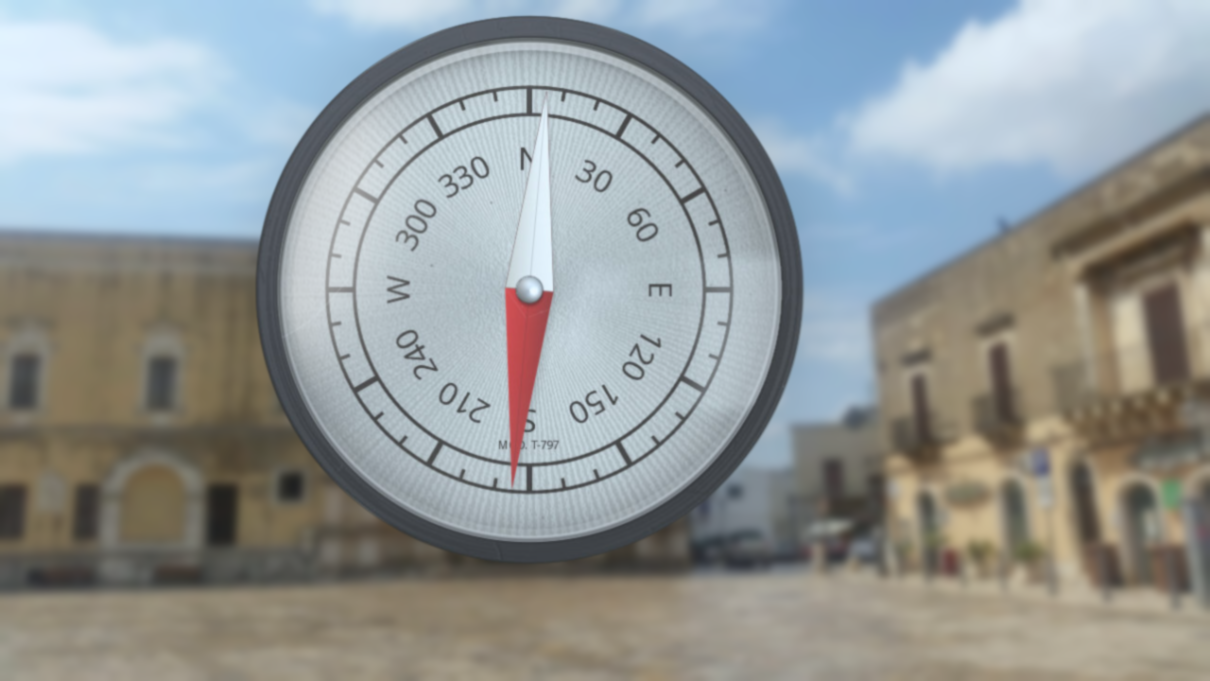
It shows **185** °
